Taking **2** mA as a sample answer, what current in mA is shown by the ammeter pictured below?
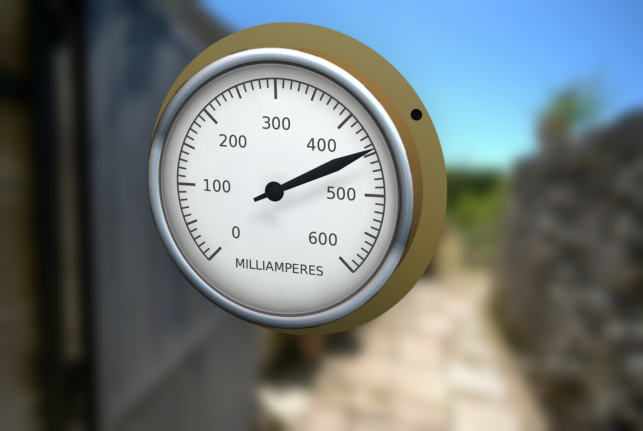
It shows **445** mA
